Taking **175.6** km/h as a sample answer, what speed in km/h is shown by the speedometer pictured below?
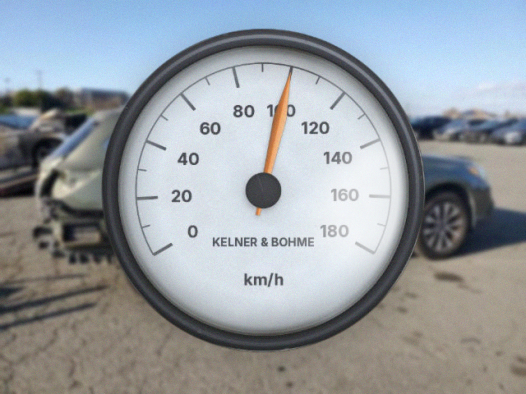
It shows **100** km/h
